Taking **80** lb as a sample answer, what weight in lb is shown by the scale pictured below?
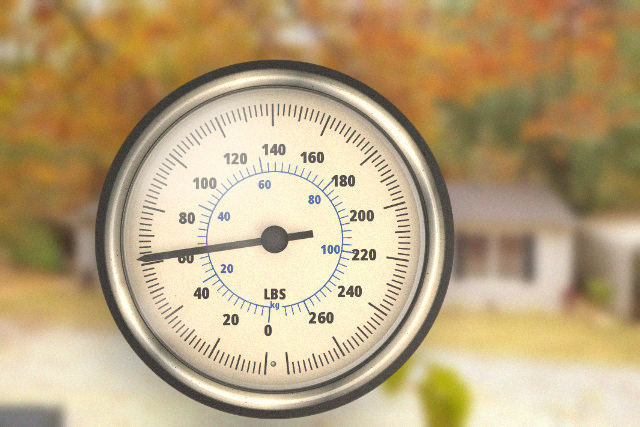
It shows **62** lb
